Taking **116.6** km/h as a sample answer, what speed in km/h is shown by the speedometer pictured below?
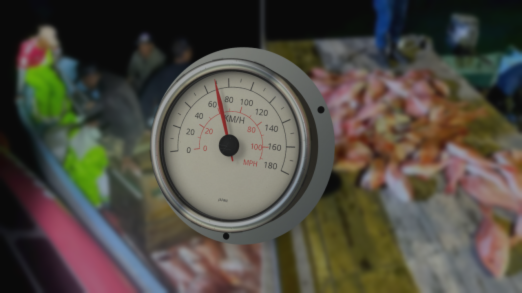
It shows **70** km/h
